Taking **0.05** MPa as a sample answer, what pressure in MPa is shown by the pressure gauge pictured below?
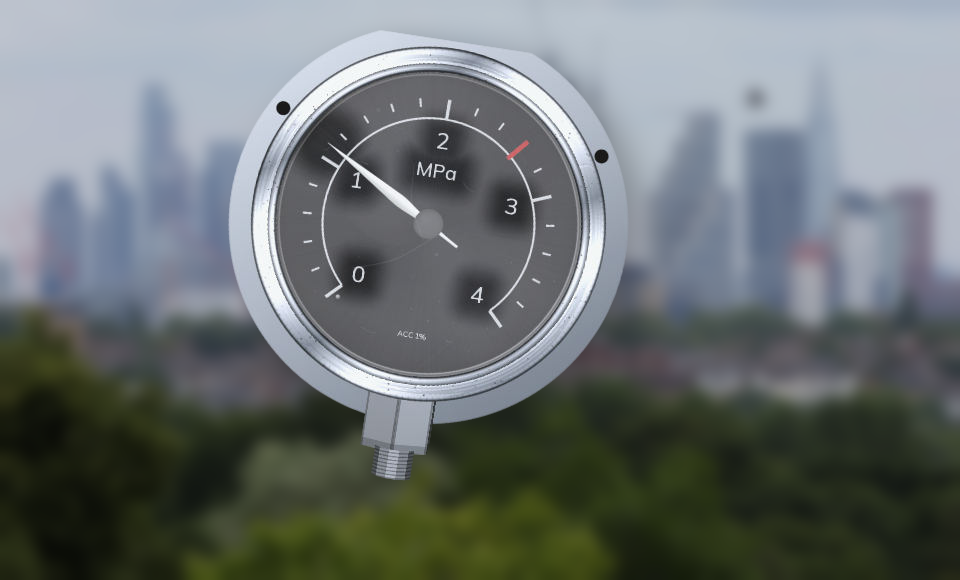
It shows **1.1** MPa
